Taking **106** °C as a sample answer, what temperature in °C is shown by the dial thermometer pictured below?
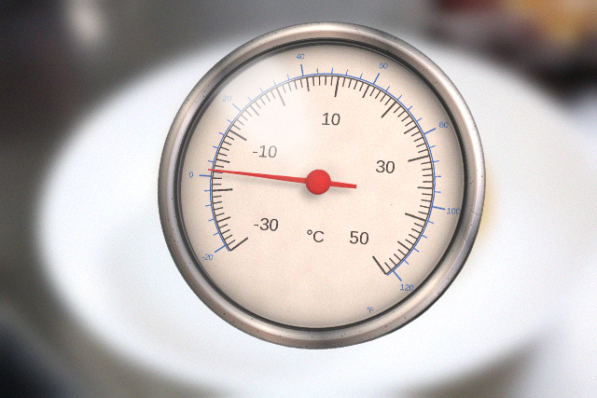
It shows **-17** °C
